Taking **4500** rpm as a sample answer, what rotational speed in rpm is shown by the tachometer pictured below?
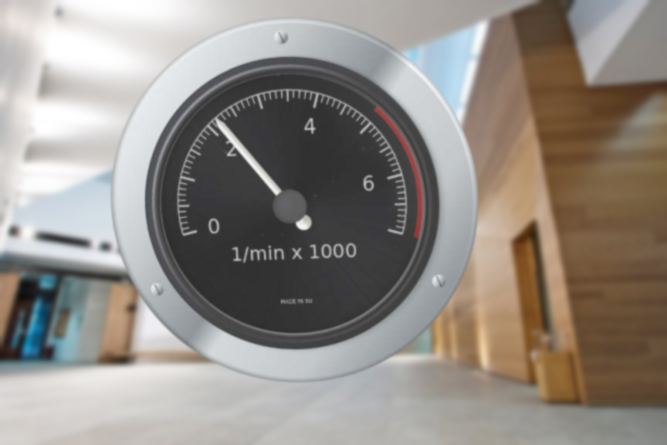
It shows **2200** rpm
